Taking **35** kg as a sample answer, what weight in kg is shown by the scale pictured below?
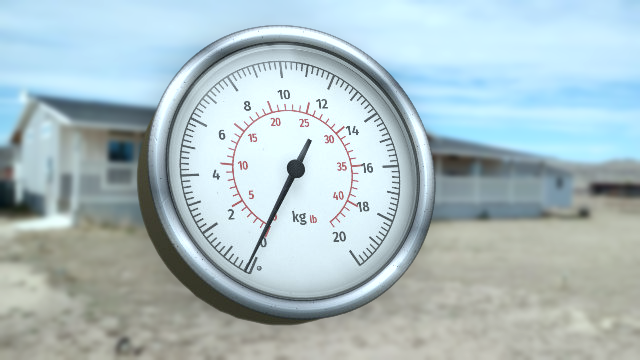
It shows **0.2** kg
